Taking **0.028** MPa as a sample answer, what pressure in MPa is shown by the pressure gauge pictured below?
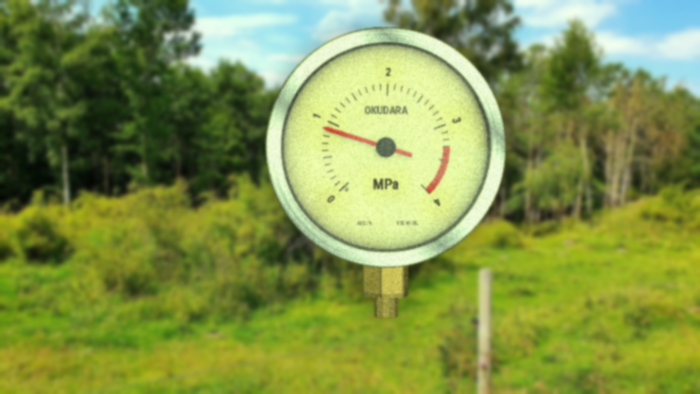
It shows **0.9** MPa
